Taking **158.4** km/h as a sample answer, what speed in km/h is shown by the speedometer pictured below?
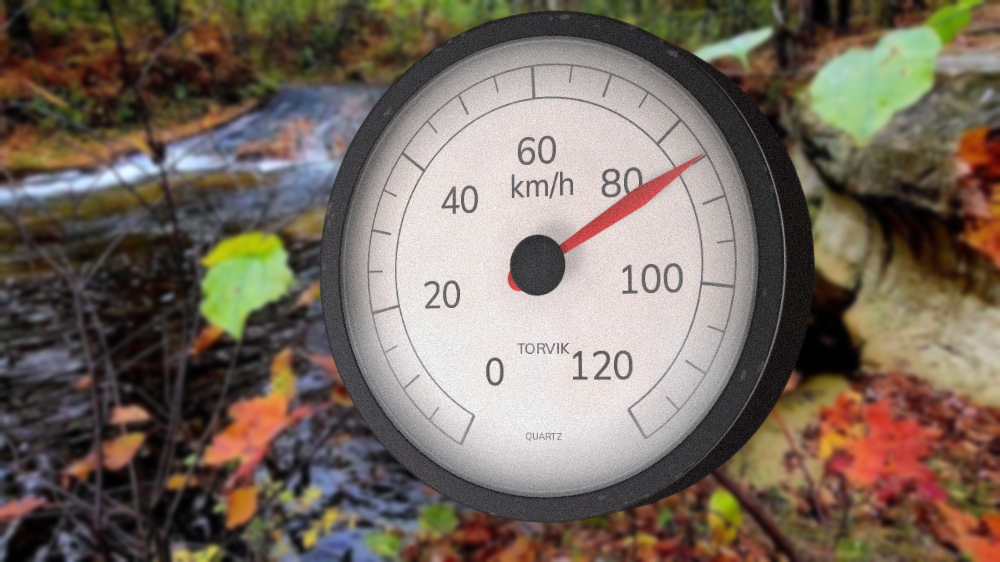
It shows **85** km/h
